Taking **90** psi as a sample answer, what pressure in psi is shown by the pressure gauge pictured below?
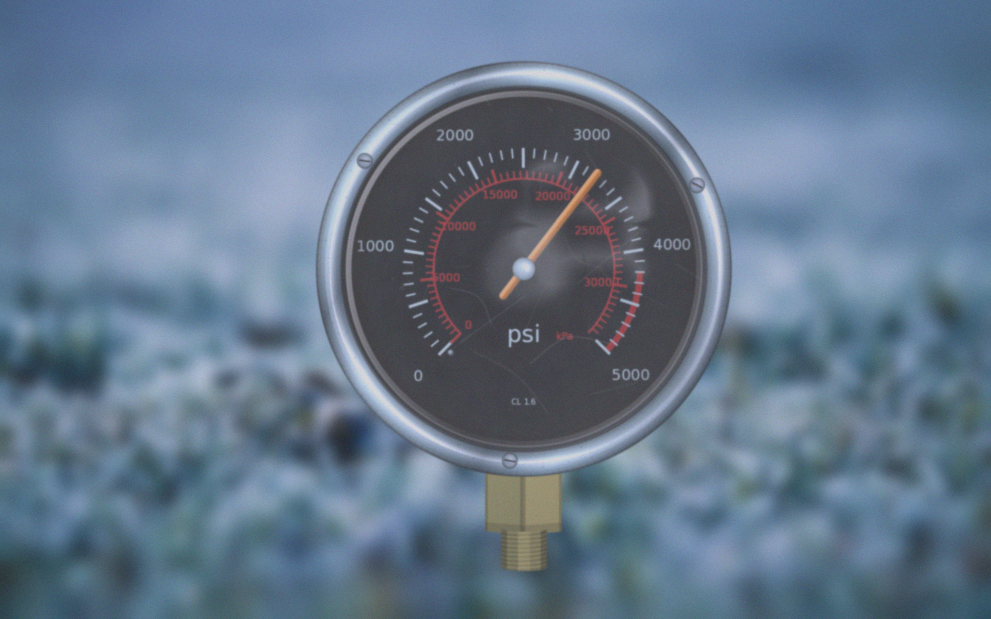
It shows **3200** psi
